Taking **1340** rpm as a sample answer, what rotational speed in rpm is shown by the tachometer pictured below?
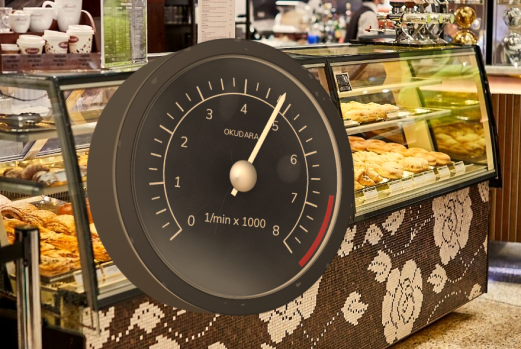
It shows **4750** rpm
